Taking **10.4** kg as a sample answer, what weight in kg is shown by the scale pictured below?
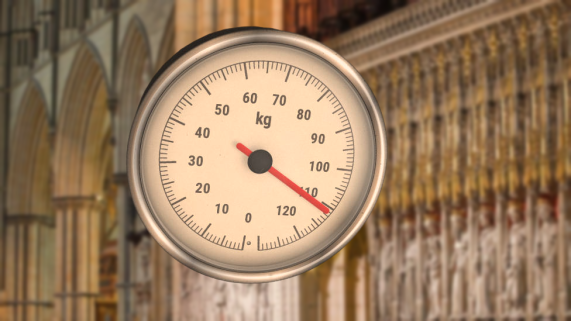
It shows **111** kg
